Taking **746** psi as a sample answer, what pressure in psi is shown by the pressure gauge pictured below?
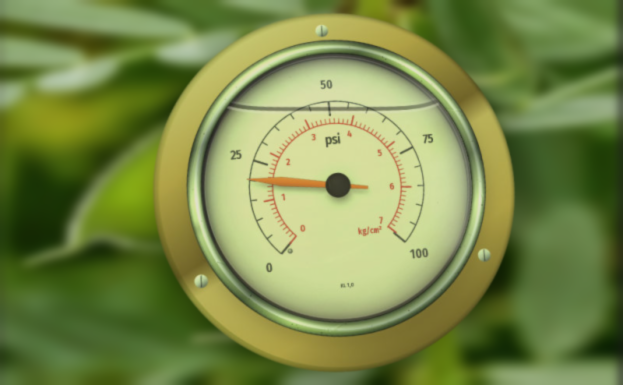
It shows **20** psi
